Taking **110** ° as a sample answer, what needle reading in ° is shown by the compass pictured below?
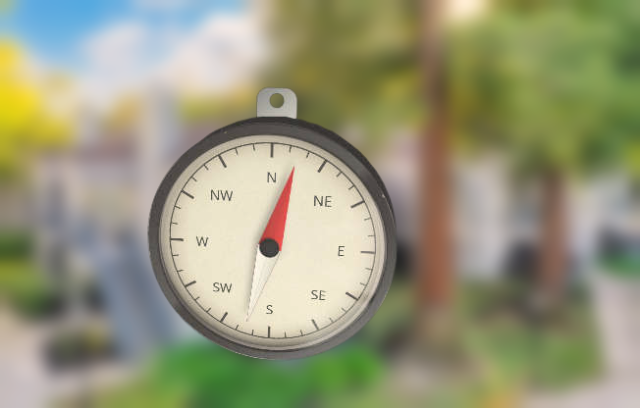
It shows **15** °
